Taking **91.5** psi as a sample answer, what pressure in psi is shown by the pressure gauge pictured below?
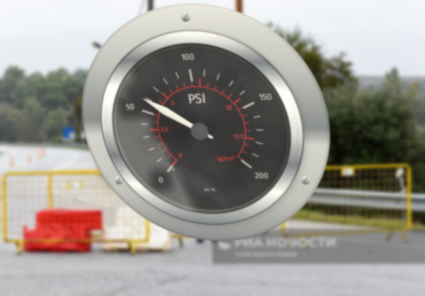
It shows **60** psi
